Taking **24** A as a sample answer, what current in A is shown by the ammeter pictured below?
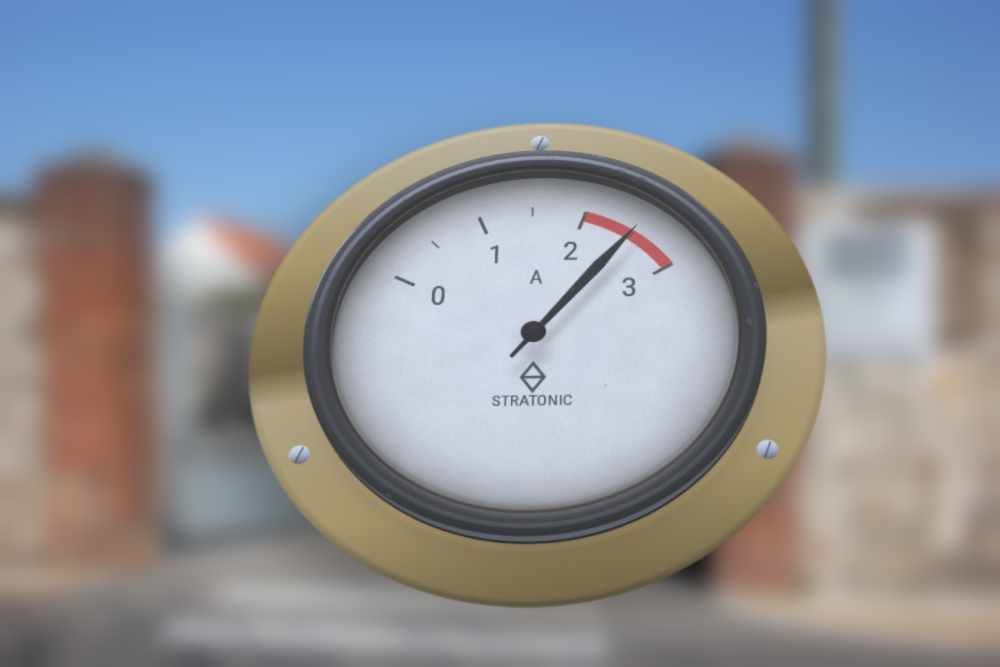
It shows **2.5** A
